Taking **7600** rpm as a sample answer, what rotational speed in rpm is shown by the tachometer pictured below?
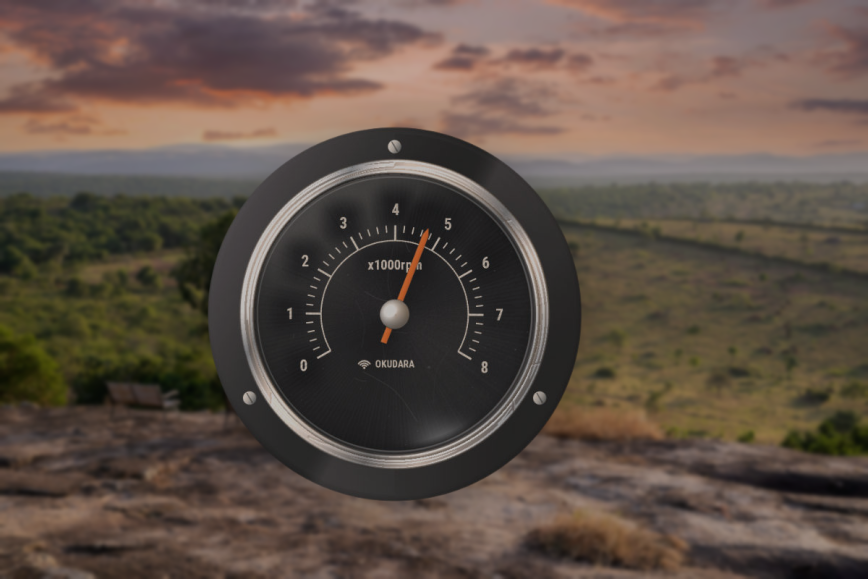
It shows **4700** rpm
